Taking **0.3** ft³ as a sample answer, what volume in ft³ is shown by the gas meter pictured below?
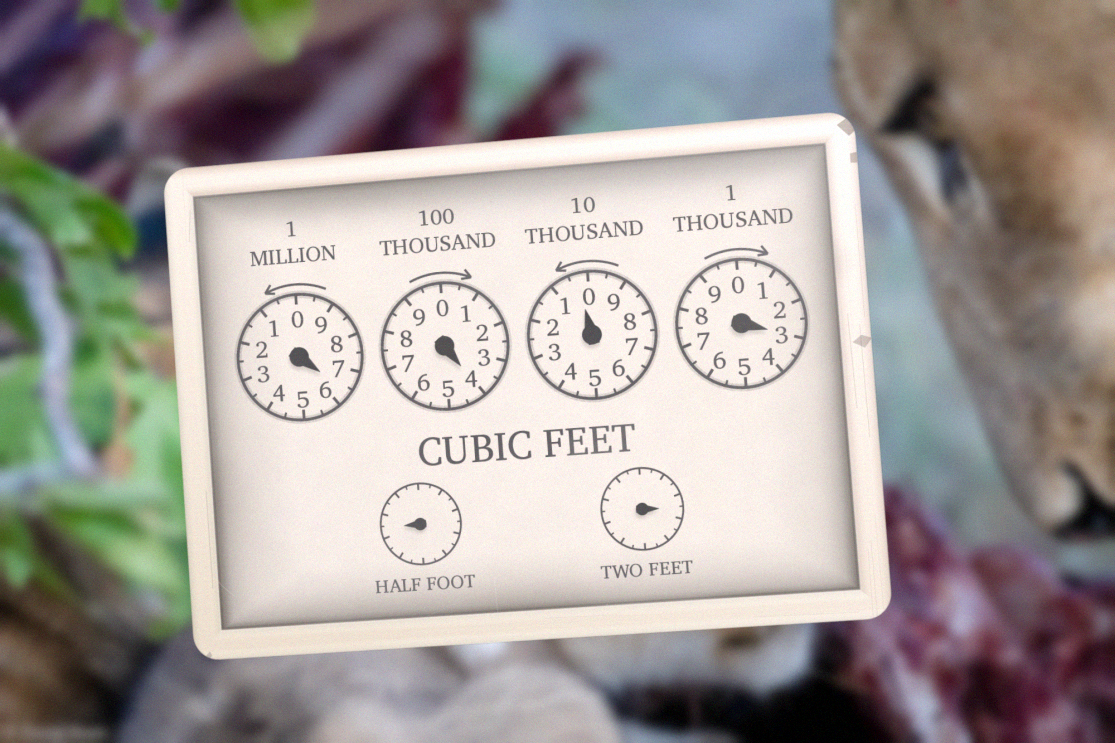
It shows **640300** ft³
